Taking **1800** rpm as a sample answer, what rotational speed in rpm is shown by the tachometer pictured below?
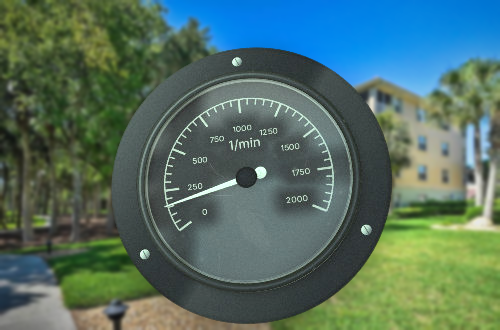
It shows **150** rpm
